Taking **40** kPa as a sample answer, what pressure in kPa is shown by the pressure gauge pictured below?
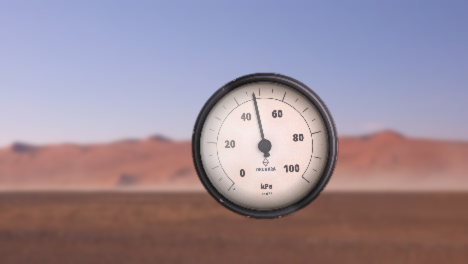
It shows **47.5** kPa
